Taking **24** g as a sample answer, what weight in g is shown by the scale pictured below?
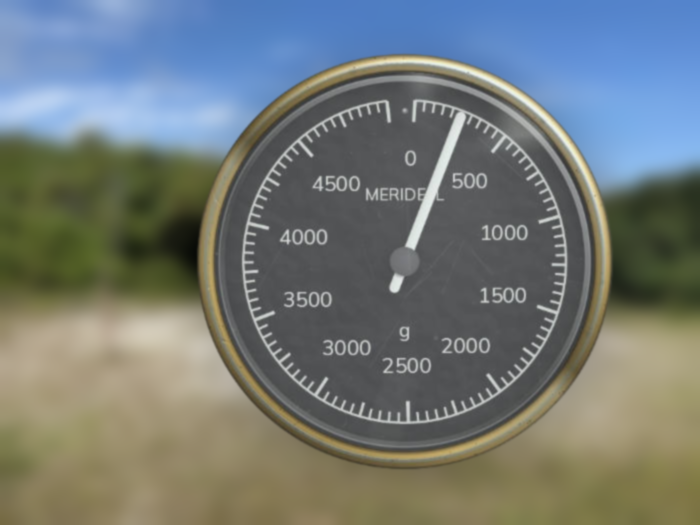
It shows **250** g
